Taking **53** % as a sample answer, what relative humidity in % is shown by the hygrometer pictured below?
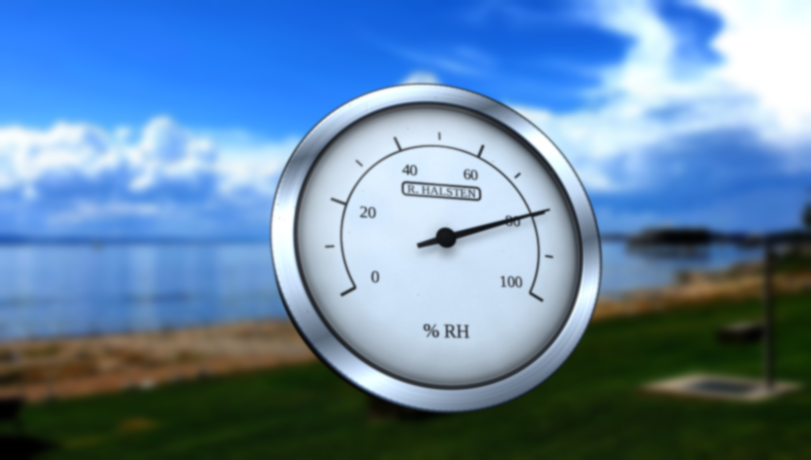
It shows **80** %
